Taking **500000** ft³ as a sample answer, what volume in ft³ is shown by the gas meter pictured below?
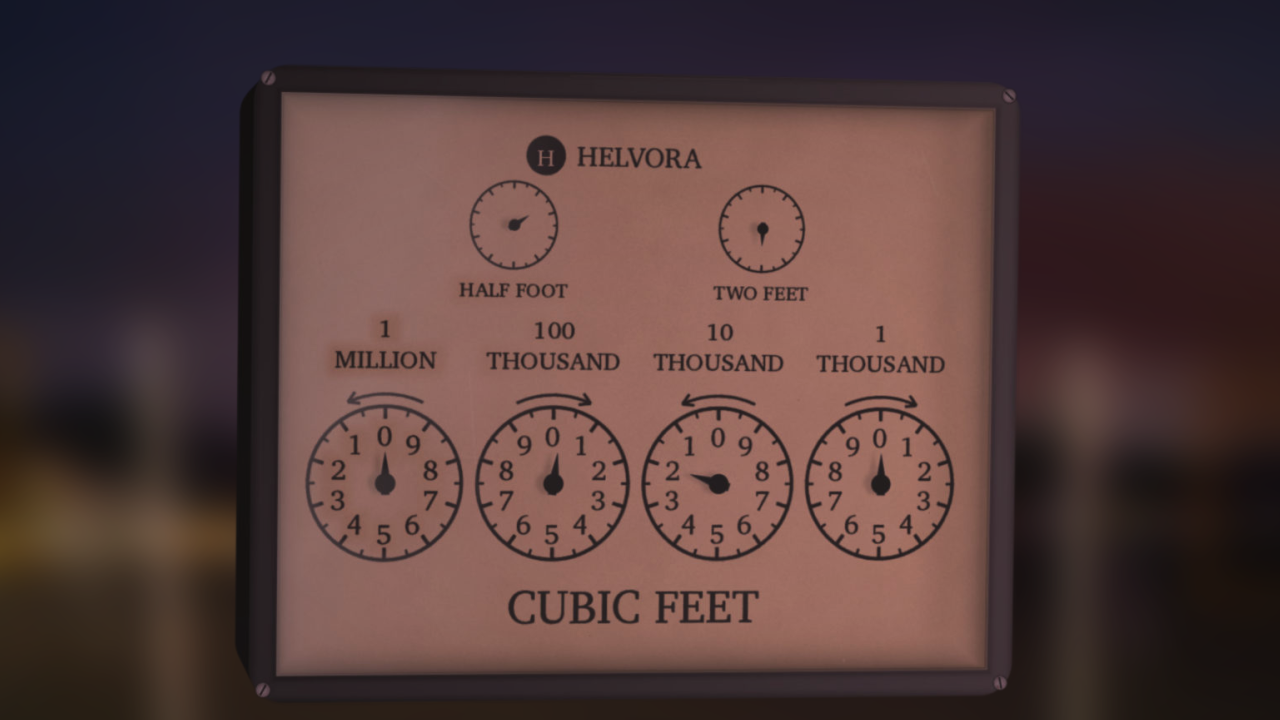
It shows **2000** ft³
